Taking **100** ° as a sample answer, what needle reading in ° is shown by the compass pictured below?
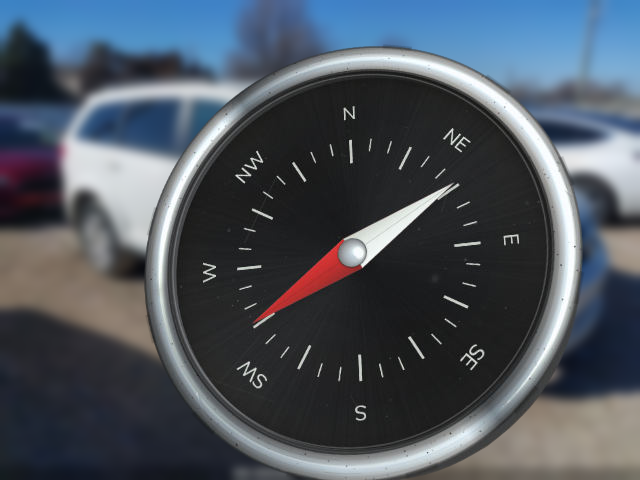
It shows **240** °
